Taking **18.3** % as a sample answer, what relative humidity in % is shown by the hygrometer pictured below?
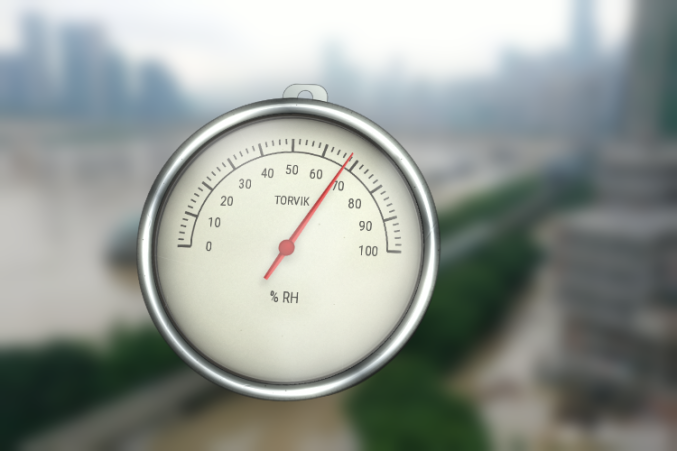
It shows **68** %
